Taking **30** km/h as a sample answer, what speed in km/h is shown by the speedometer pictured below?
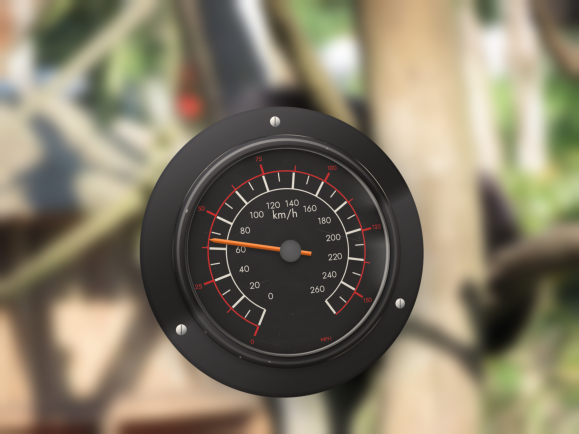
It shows **65** km/h
